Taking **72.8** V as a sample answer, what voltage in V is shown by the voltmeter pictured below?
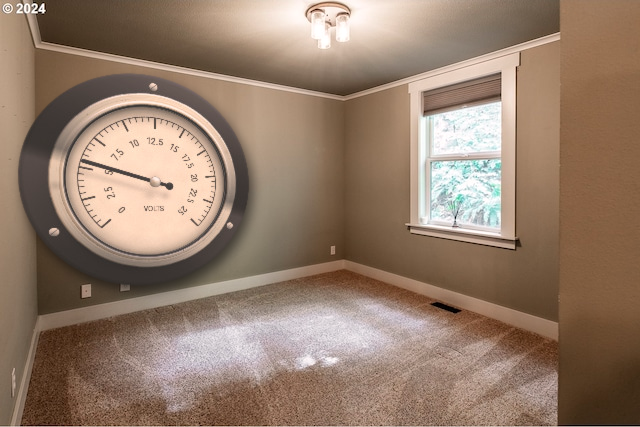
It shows **5.5** V
